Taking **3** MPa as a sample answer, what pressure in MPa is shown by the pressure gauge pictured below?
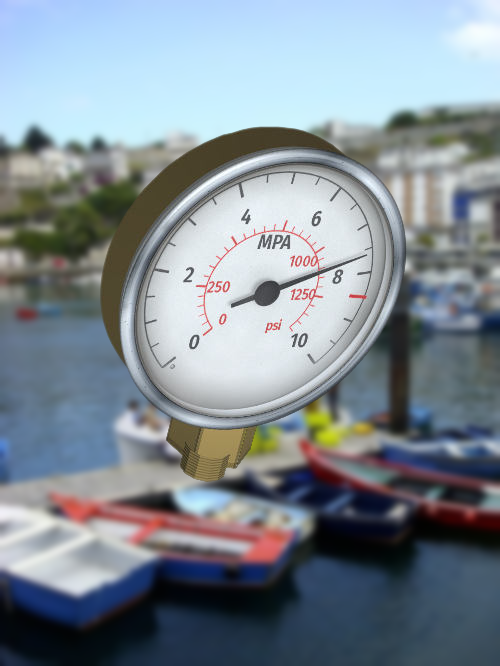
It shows **7.5** MPa
